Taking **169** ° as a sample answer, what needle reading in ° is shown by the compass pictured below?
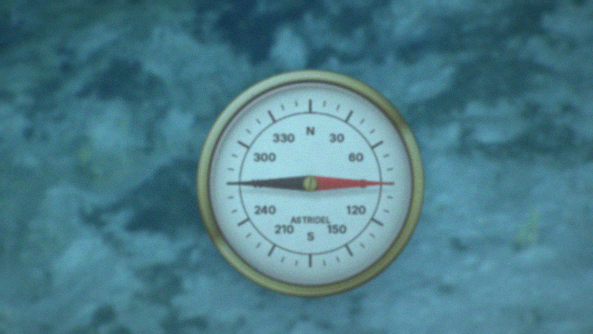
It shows **90** °
